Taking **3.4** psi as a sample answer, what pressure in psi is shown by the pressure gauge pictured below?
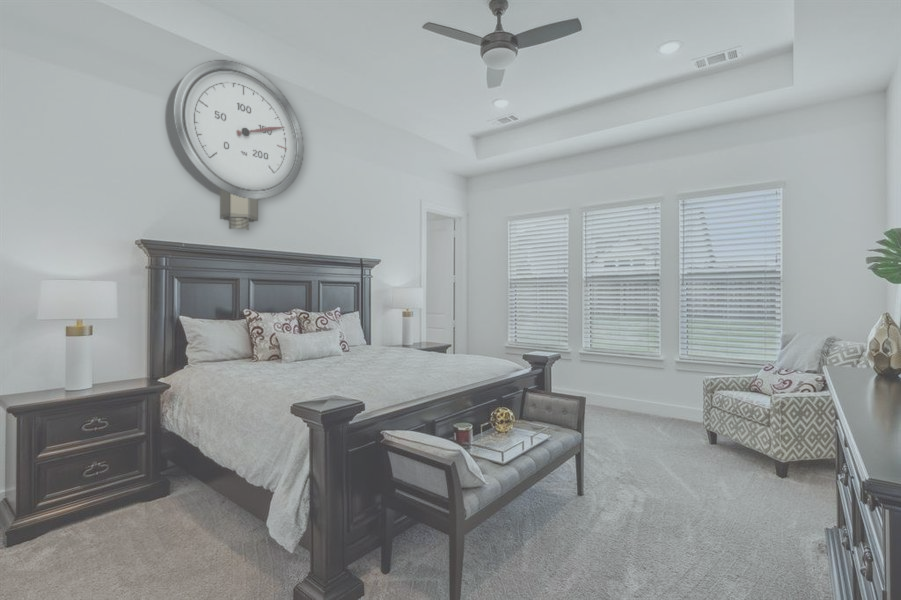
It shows **150** psi
